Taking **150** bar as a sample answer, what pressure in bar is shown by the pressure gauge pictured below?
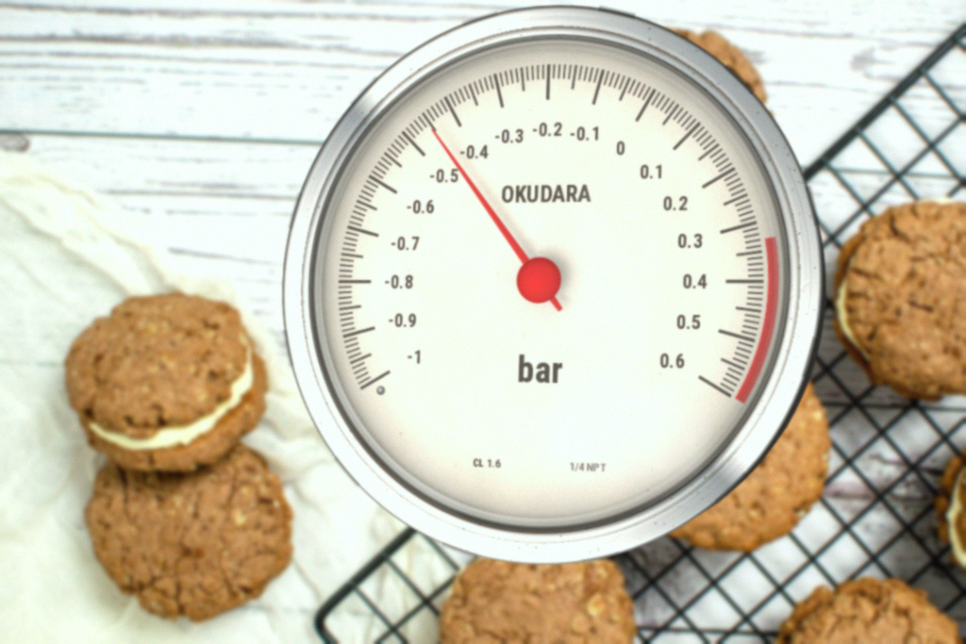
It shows **-0.45** bar
